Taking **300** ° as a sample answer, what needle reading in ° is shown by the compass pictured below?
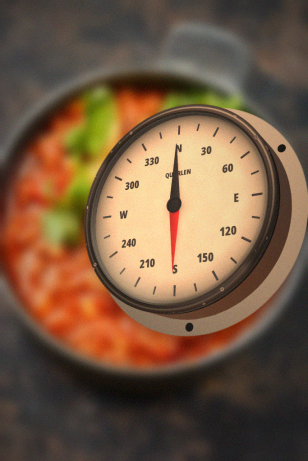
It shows **180** °
